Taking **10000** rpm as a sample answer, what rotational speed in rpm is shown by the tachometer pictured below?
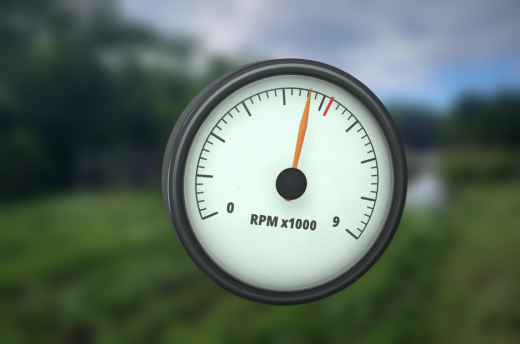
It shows **4600** rpm
